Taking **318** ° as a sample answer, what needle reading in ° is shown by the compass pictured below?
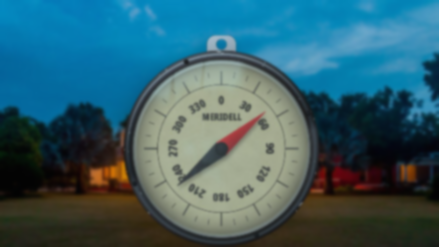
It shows **50** °
